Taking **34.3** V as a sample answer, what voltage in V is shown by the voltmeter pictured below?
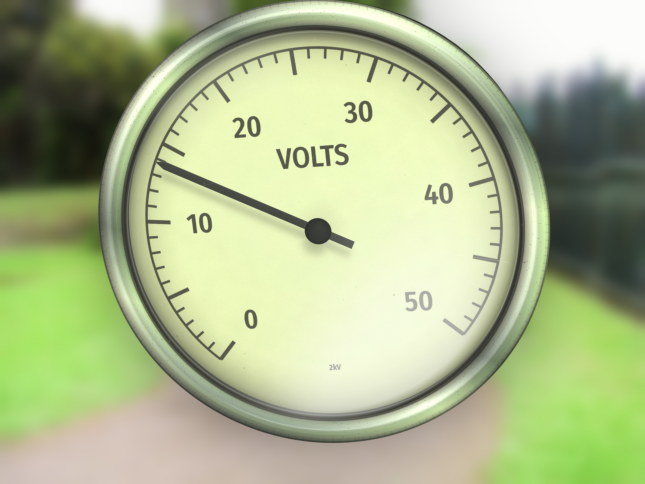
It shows **14** V
